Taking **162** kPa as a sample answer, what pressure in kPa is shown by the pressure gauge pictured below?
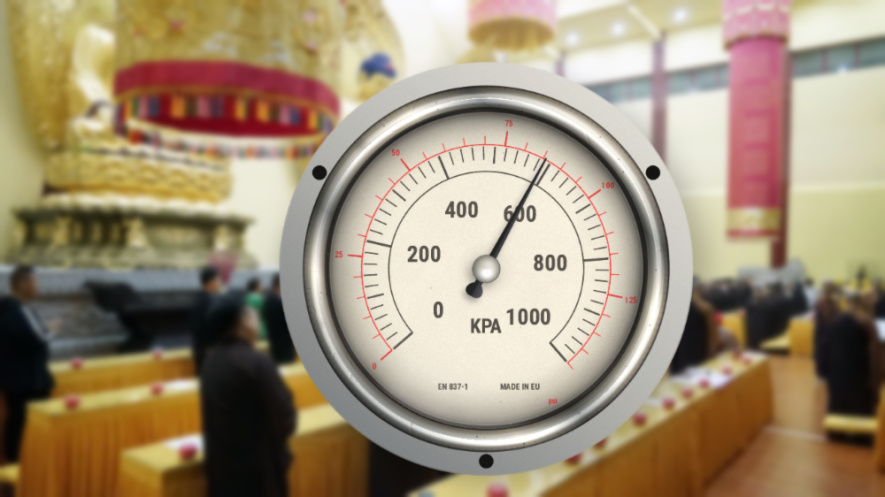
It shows **590** kPa
